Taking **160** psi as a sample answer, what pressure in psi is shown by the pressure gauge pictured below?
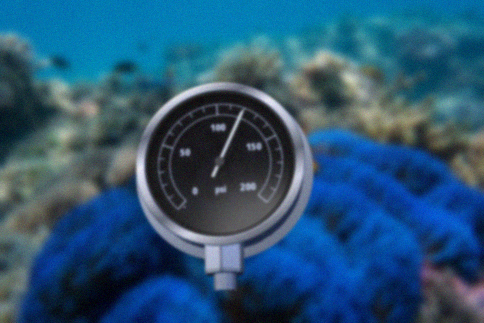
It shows **120** psi
